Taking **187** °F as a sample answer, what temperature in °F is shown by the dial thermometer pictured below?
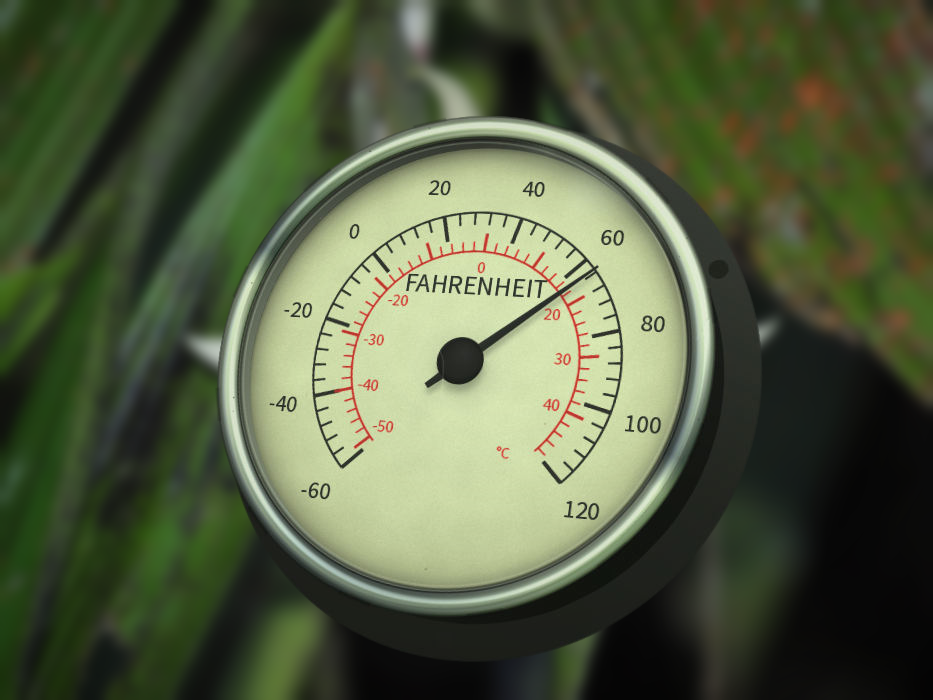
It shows **64** °F
